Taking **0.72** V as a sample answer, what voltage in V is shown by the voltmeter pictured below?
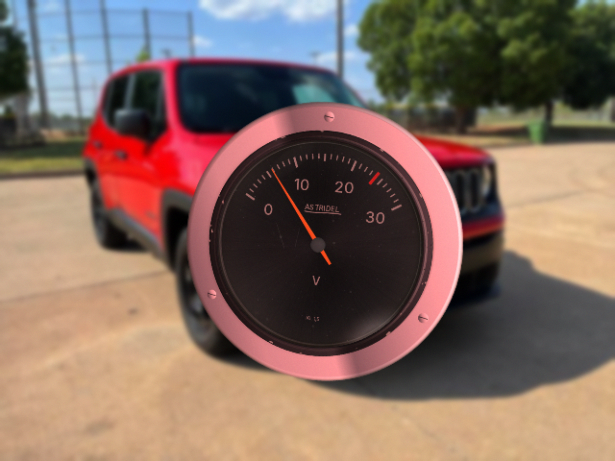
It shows **6** V
